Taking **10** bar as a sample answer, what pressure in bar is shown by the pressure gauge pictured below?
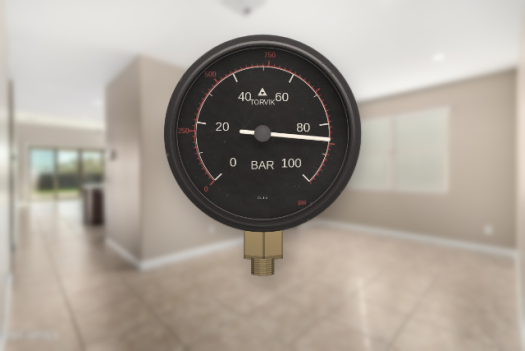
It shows **85** bar
